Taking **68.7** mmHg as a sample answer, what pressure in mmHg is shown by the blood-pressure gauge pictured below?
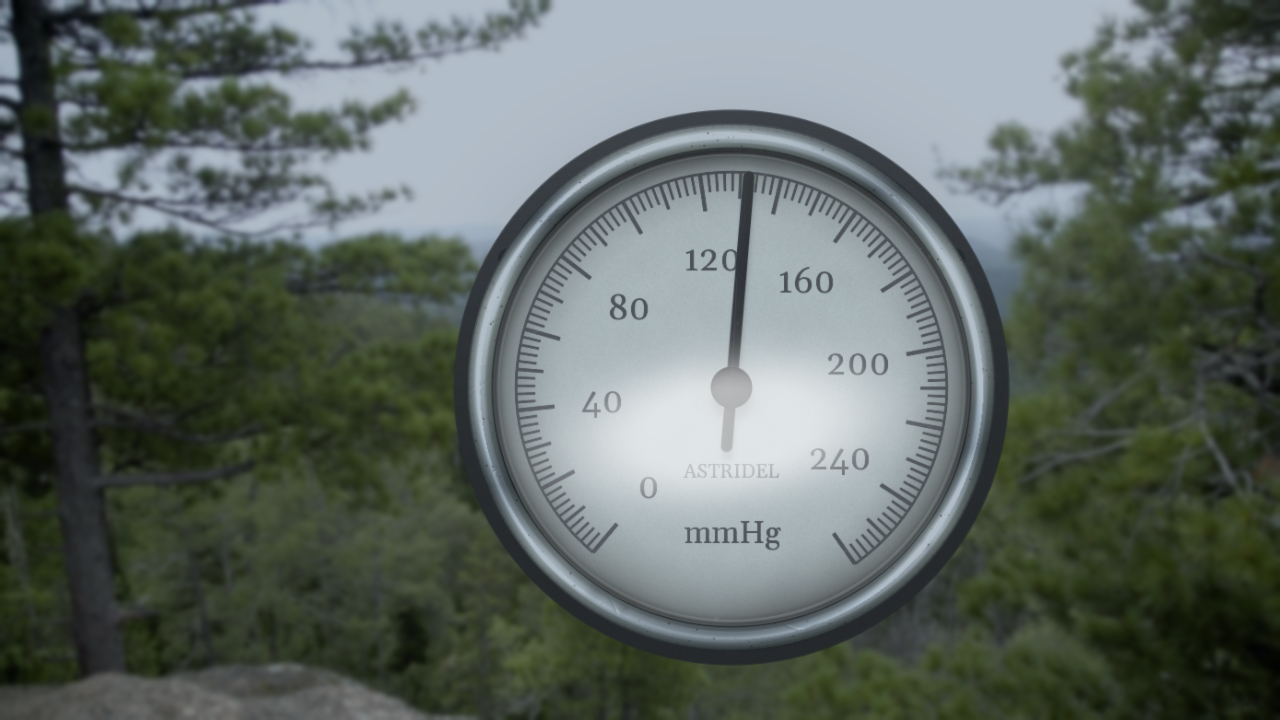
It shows **132** mmHg
